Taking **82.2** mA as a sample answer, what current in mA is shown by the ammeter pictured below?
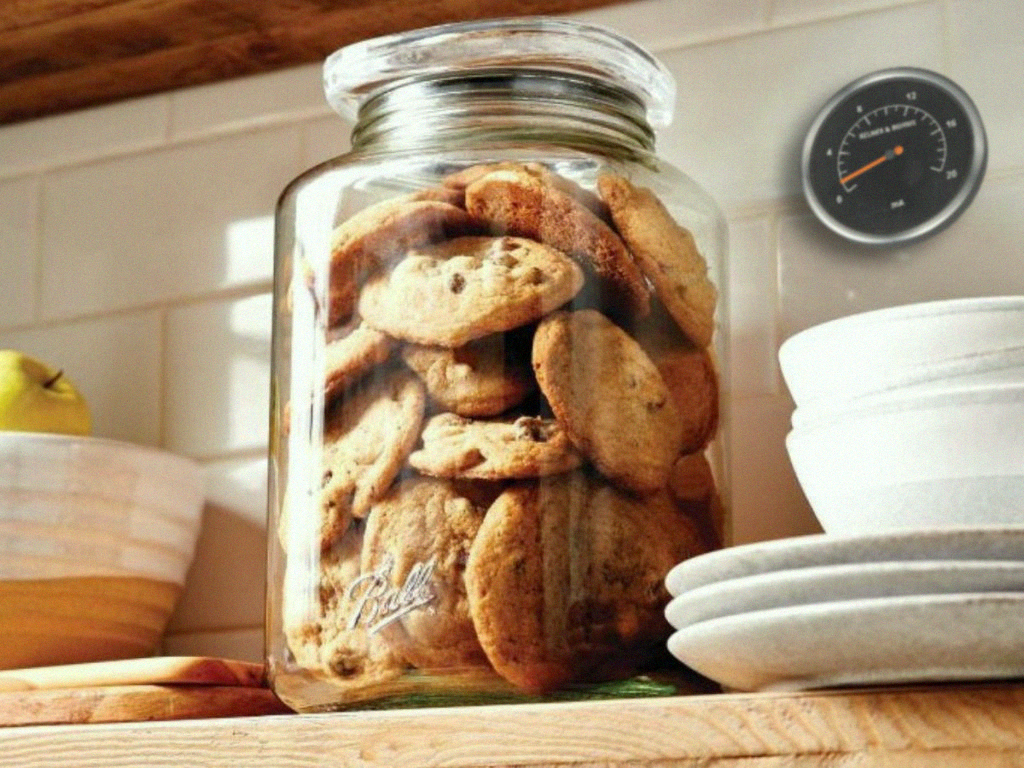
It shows **1** mA
